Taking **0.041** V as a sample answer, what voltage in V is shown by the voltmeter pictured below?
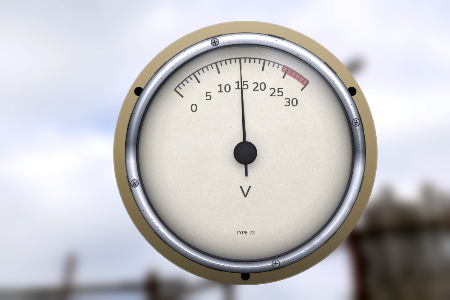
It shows **15** V
